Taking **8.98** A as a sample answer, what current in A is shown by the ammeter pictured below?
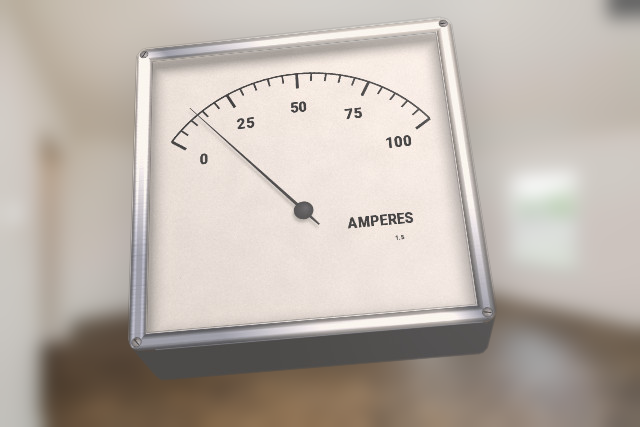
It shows **12.5** A
